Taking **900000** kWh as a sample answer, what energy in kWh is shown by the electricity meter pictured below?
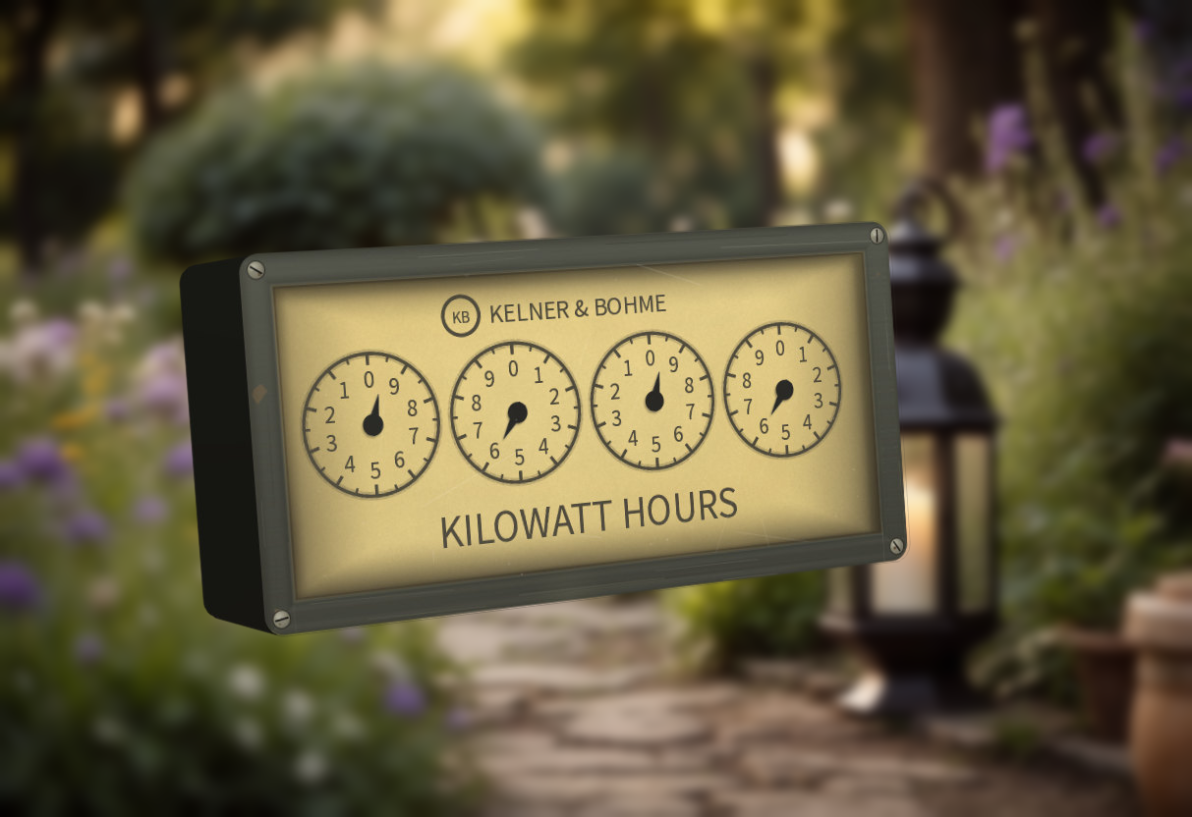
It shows **9596** kWh
